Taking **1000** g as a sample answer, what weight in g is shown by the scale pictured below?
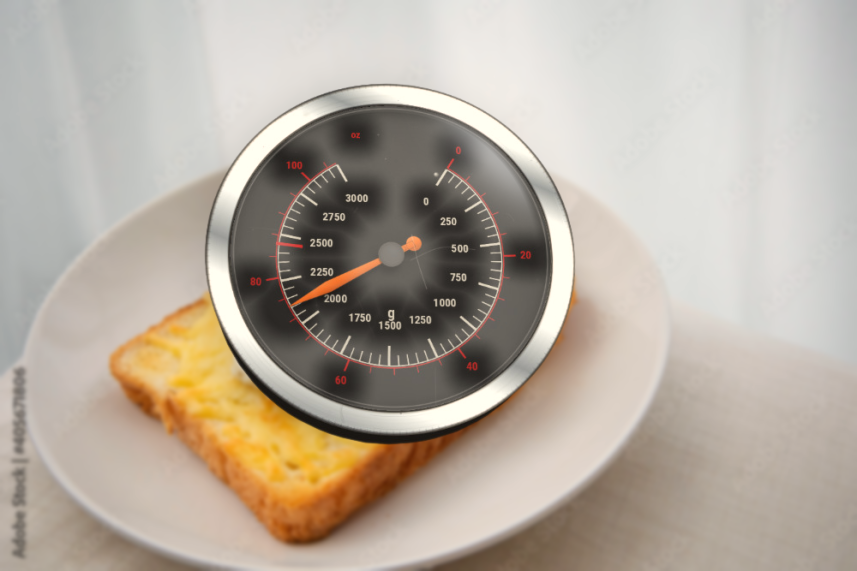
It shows **2100** g
